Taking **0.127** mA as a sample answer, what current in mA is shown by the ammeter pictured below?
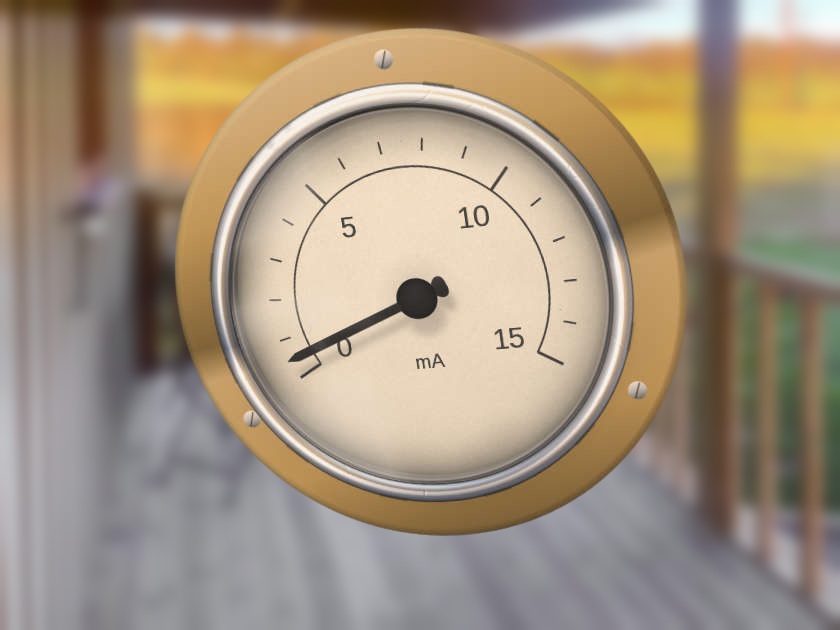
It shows **0.5** mA
